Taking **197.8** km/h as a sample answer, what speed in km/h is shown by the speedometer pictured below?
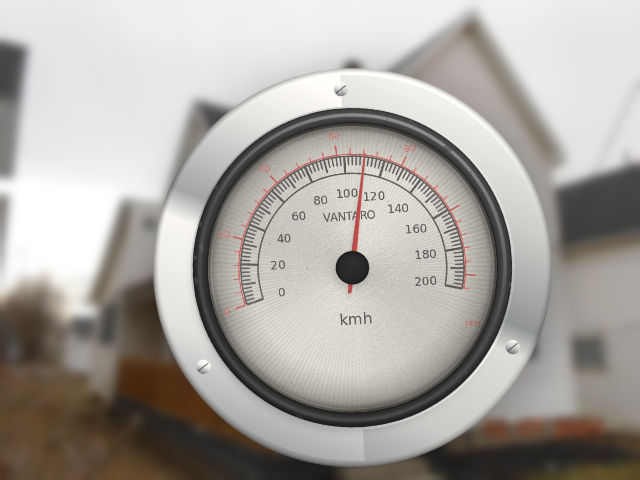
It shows **110** km/h
